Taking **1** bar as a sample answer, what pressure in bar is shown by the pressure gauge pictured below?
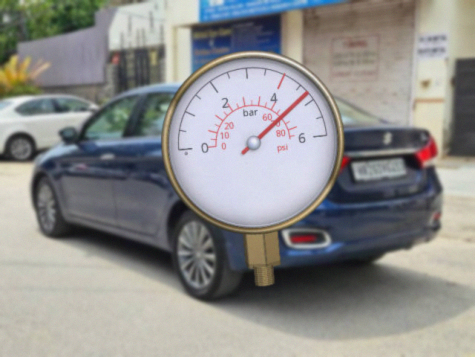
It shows **4.75** bar
